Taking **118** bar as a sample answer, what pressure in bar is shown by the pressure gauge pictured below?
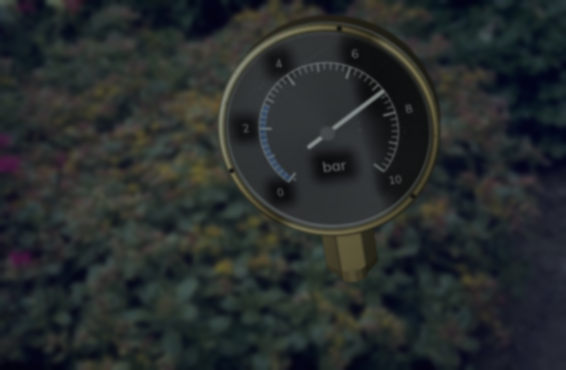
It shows **7.2** bar
